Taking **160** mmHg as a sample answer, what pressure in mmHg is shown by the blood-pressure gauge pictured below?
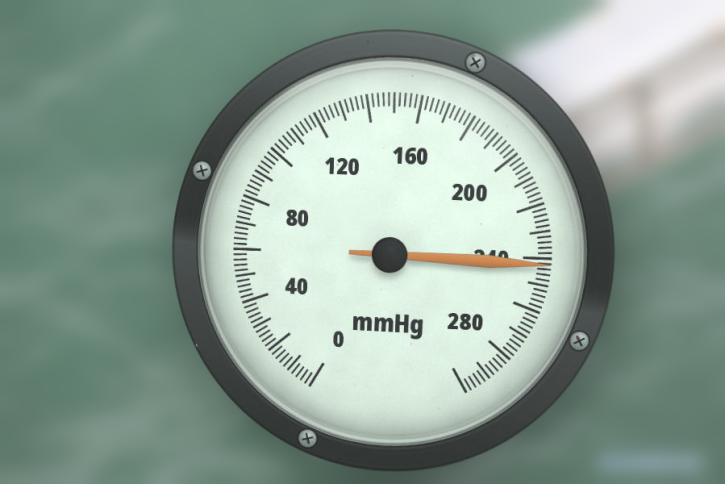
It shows **242** mmHg
